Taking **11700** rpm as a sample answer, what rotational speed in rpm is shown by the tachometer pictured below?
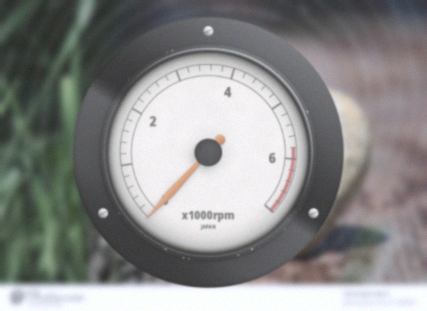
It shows **0** rpm
